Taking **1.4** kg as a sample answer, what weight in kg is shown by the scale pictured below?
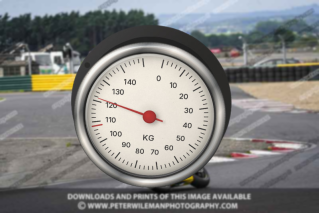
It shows **122** kg
